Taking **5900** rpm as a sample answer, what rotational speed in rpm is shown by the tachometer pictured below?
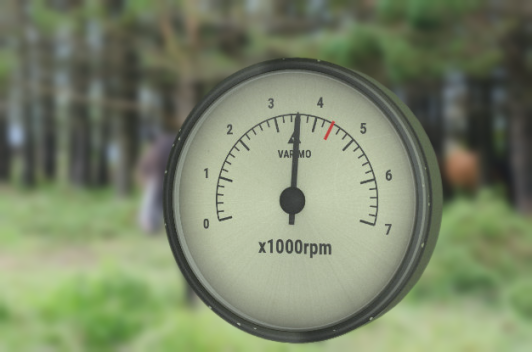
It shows **3600** rpm
